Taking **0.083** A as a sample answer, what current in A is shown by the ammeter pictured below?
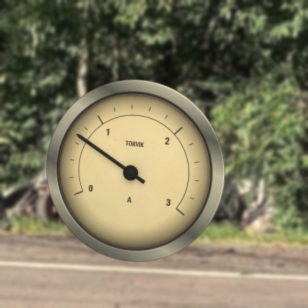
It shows **0.7** A
